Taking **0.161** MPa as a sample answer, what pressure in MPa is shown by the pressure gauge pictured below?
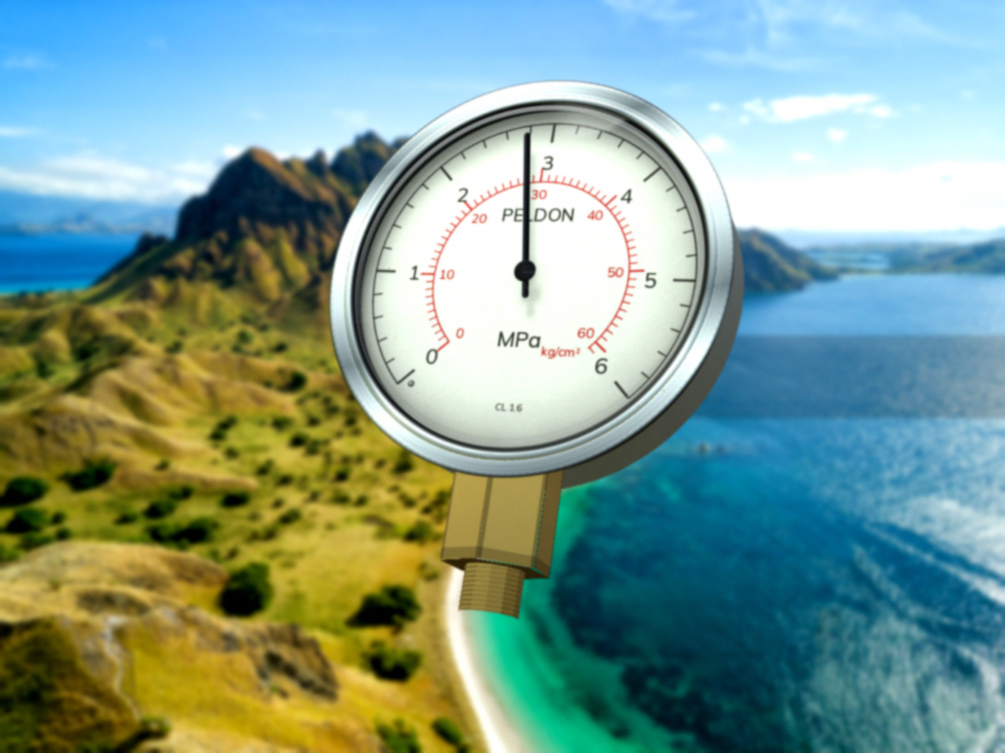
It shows **2.8** MPa
